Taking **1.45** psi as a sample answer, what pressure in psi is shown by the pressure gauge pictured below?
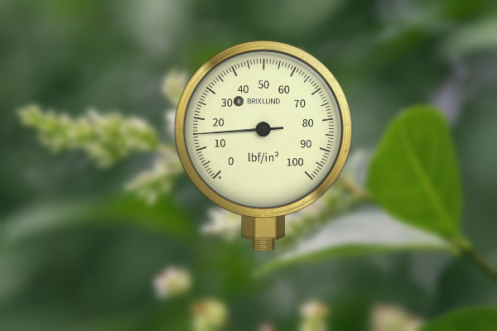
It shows **15** psi
